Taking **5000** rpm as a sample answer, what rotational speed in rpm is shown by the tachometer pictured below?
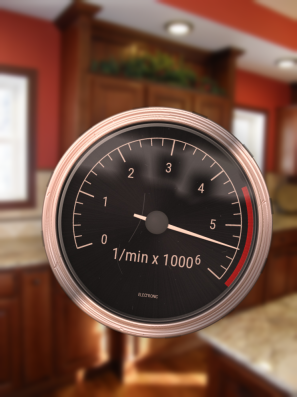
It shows **5400** rpm
